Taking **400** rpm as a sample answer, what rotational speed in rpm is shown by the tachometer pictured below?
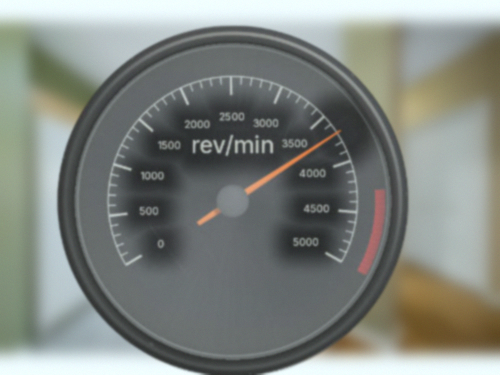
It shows **3700** rpm
